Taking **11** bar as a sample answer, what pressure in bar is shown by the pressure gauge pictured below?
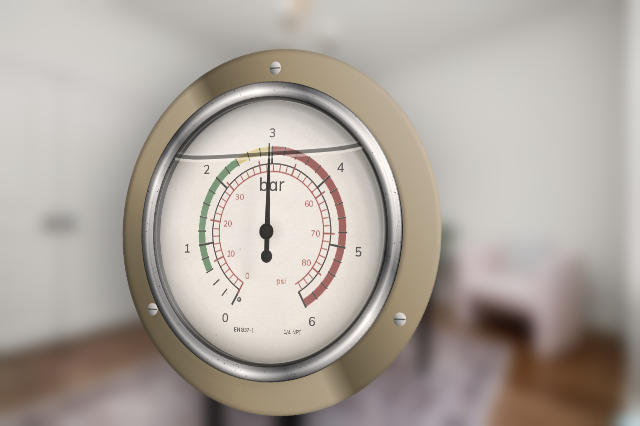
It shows **3** bar
